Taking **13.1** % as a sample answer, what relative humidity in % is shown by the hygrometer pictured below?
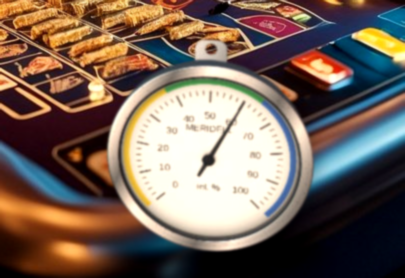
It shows **60** %
